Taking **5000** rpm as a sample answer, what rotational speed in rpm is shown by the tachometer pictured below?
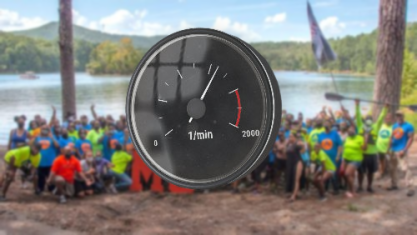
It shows **1300** rpm
